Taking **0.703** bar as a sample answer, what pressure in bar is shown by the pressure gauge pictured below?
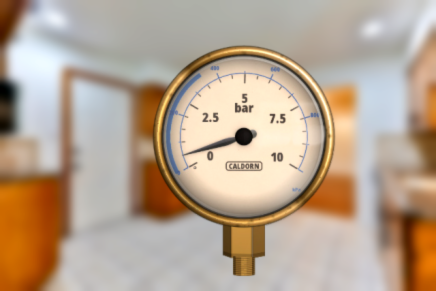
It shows **0.5** bar
